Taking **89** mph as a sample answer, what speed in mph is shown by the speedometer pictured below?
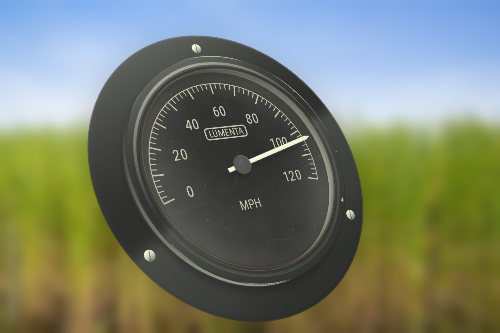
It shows **104** mph
